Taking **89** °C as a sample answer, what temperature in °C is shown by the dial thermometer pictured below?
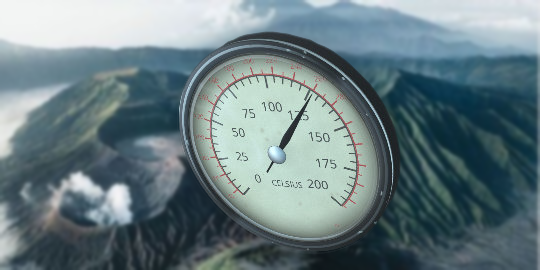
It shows **127.5** °C
